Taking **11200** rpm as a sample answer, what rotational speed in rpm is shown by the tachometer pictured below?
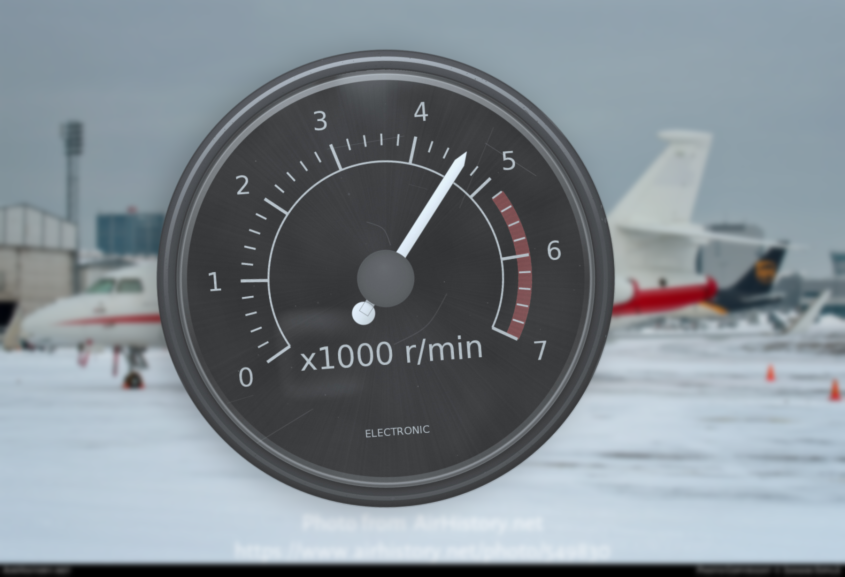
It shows **4600** rpm
